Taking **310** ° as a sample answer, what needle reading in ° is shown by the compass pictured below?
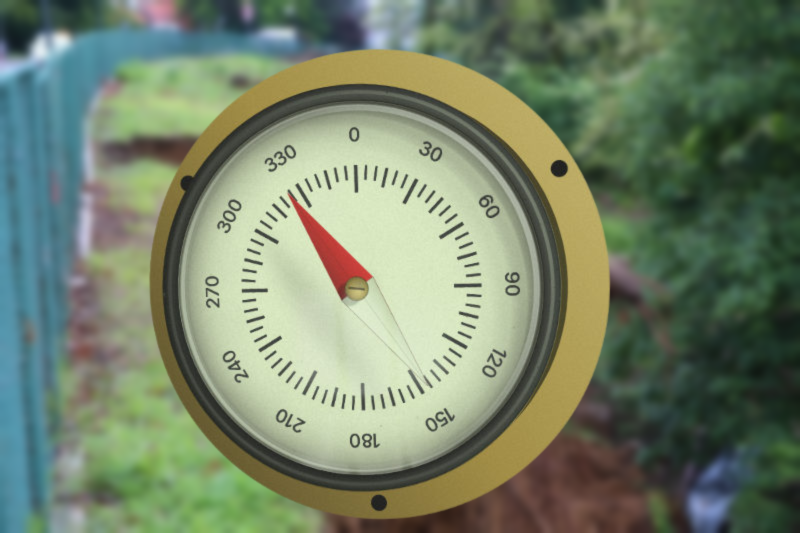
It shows **325** °
